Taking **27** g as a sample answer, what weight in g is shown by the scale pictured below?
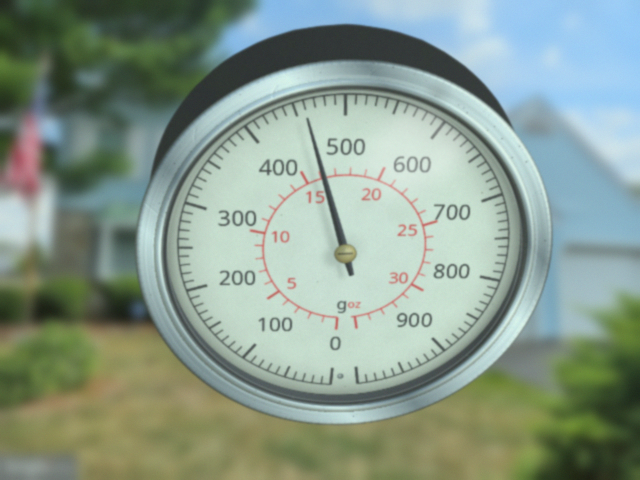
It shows **460** g
